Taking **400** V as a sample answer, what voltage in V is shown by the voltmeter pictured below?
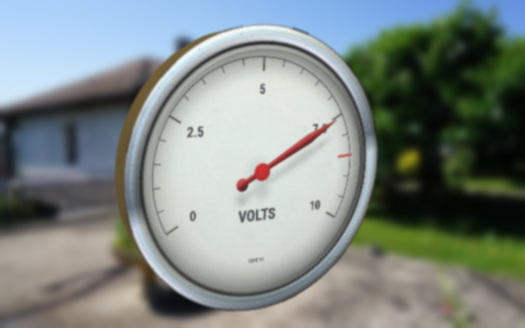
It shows **7.5** V
